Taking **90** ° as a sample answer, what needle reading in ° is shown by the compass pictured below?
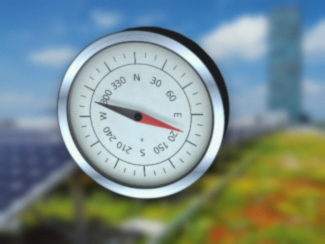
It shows **110** °
